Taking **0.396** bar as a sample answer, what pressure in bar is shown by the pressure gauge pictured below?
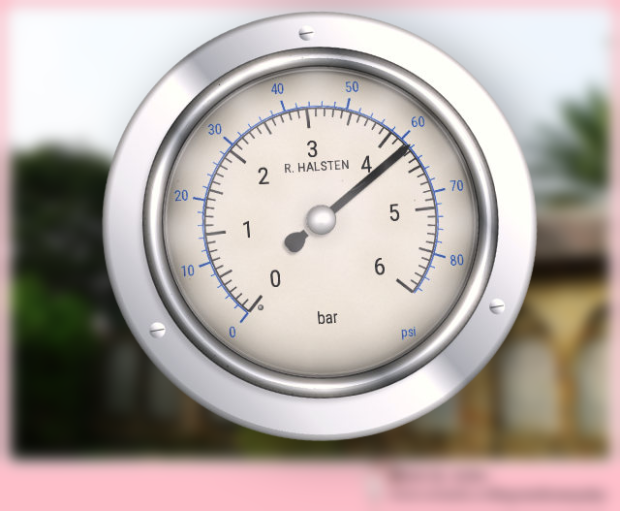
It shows **4.25** bar
